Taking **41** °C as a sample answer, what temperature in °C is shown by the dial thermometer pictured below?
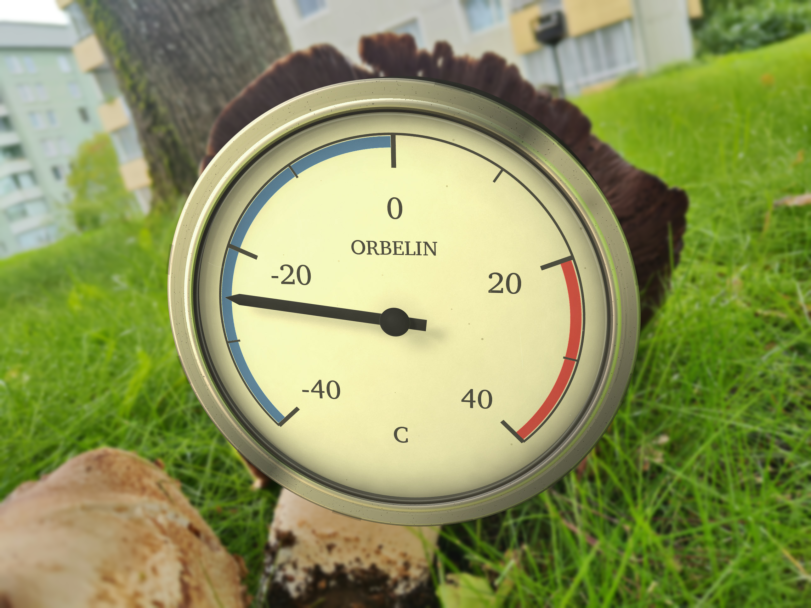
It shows **-25** °C
